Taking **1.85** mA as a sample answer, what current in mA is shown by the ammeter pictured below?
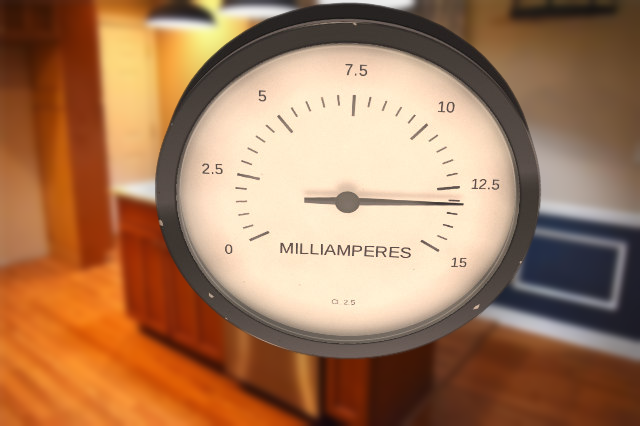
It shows **13** mA
